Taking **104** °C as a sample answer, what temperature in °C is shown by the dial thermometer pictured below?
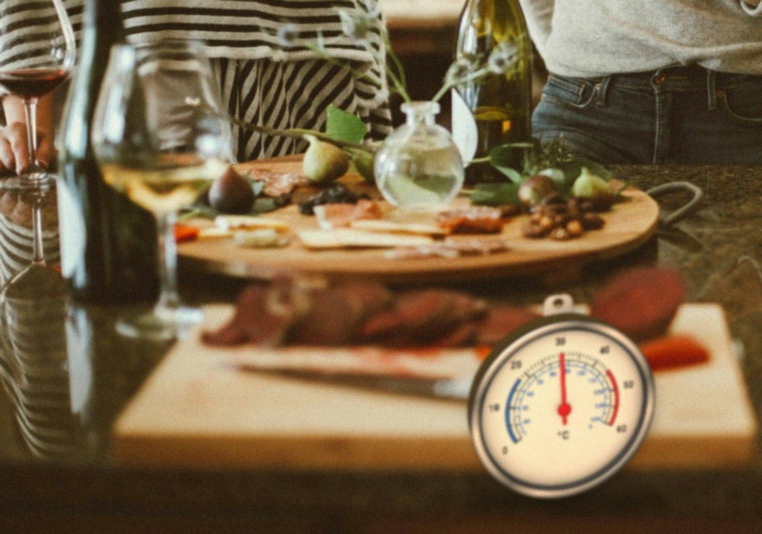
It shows **30** °C
